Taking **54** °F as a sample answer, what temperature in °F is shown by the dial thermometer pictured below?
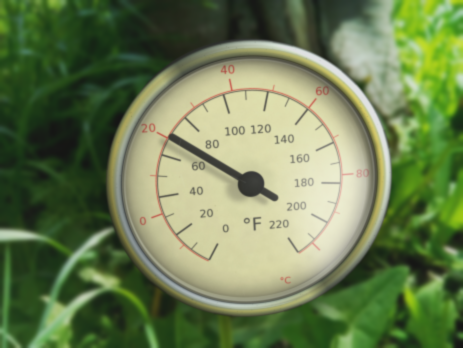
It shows **70** °F
